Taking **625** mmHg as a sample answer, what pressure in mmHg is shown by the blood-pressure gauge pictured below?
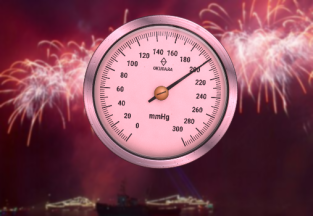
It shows **200** mmHg
